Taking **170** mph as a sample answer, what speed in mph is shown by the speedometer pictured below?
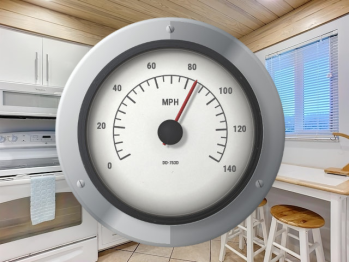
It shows **85** mph
